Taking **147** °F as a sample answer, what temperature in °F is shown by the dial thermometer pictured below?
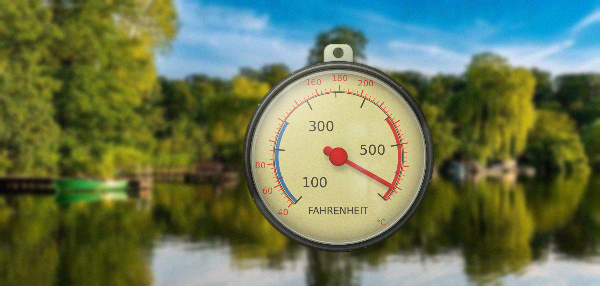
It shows **575** °F
